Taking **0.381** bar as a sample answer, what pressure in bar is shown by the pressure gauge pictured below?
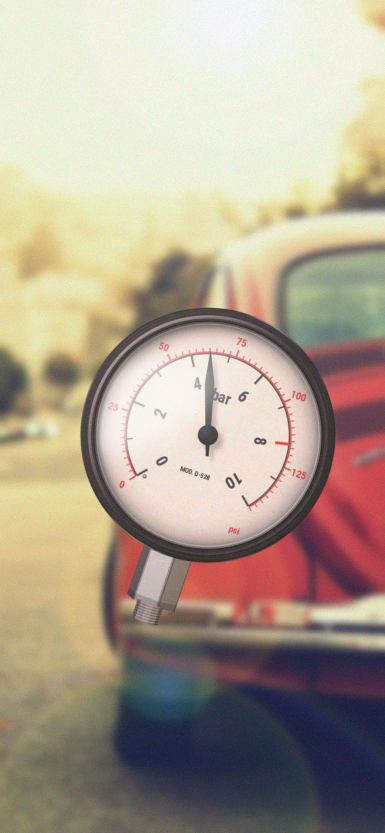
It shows **4.5** bar
